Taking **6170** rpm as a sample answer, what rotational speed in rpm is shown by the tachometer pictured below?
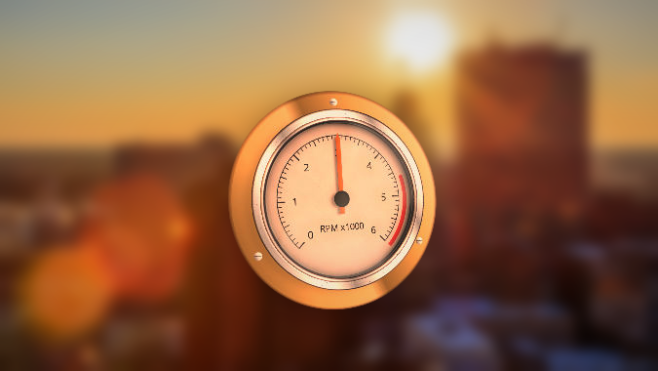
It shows **3000** rpm
